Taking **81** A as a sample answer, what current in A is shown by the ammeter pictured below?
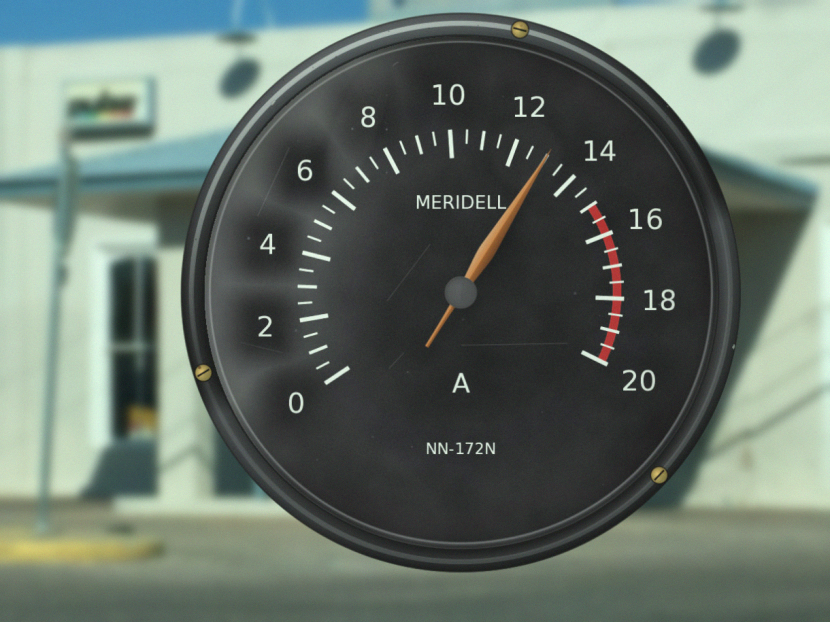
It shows **13** A
